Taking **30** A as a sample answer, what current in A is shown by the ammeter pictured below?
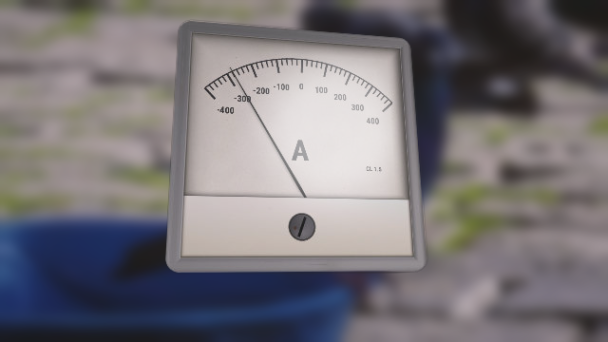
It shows **-280** A
